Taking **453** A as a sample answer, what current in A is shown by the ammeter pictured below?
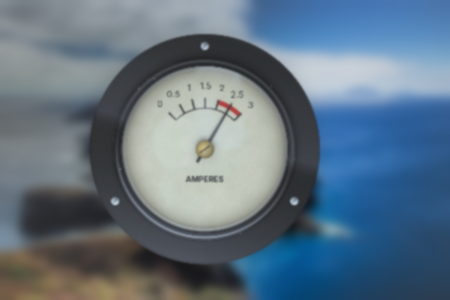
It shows **2.5** A
